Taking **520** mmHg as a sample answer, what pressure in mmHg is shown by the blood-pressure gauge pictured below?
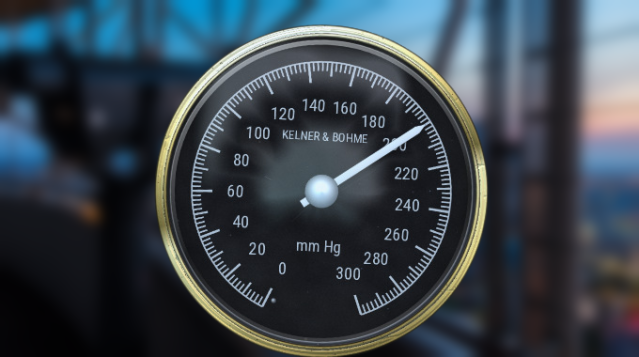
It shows **200** mmHg
